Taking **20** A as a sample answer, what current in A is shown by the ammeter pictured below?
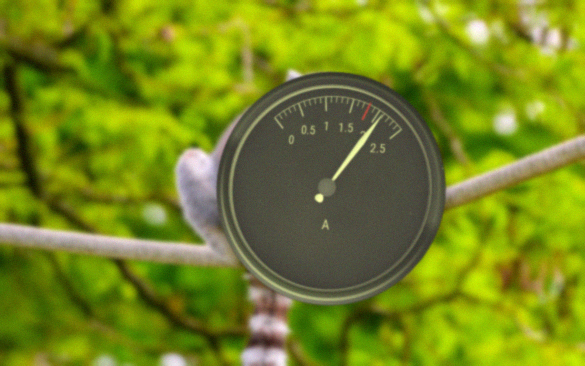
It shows **2.1** A
